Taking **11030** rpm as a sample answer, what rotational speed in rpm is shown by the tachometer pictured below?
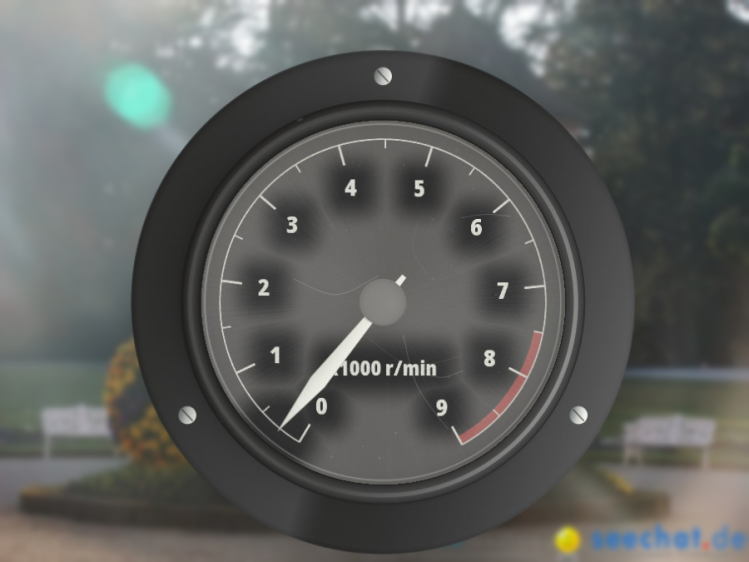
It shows **250** rpm
